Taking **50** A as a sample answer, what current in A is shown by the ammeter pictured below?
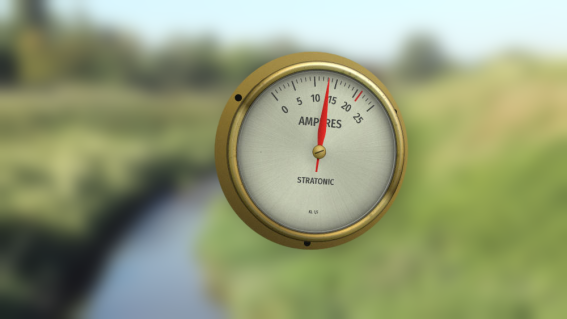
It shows **13** A
